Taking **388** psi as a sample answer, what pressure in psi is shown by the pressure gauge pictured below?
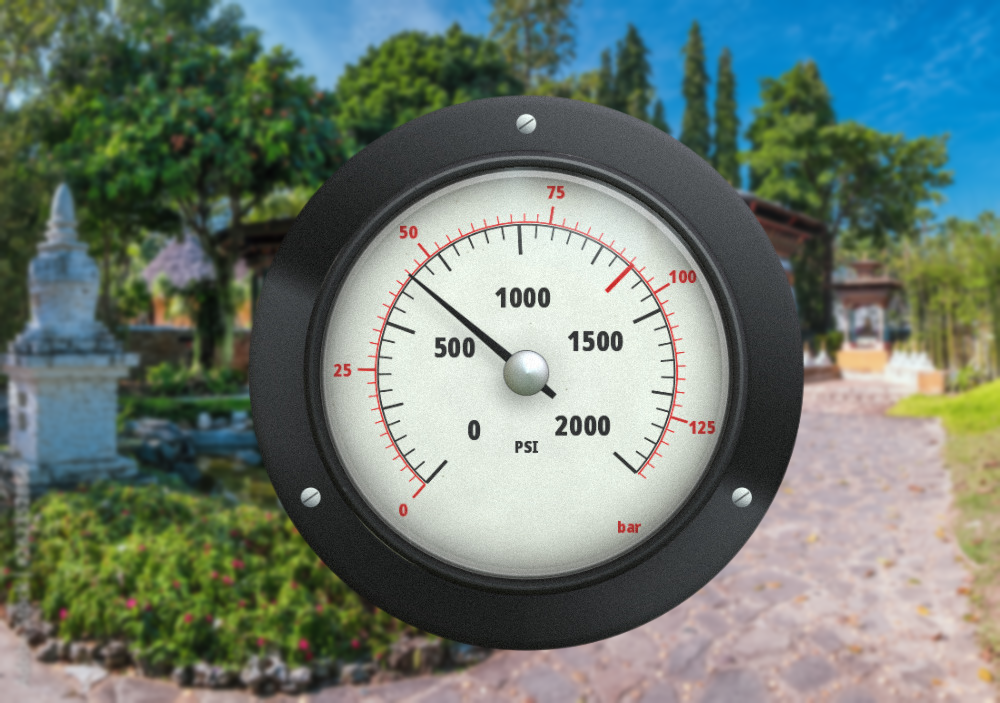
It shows **650** psi
